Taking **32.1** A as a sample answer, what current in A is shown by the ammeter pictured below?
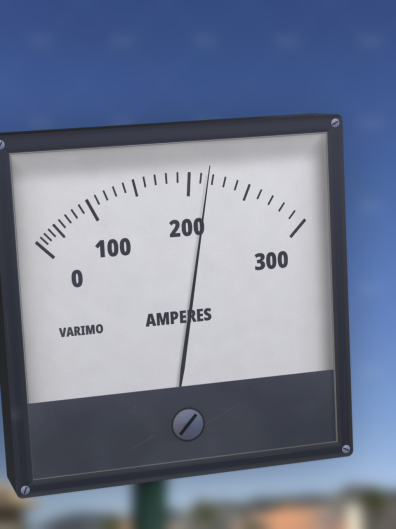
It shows **215** A
